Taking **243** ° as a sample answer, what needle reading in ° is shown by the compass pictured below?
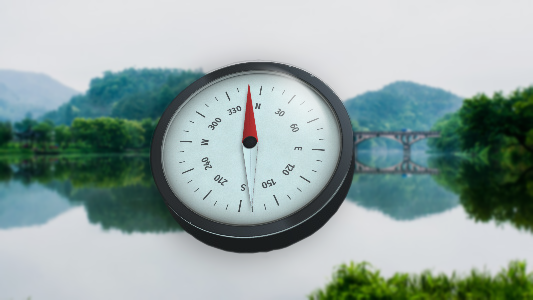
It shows **350** °
